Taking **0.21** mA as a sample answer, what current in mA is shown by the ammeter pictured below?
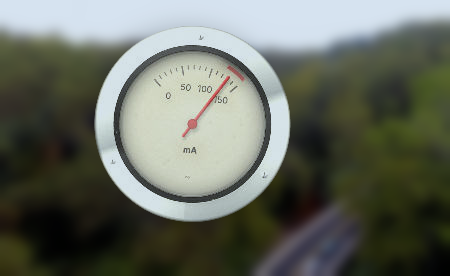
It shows **130** mA
